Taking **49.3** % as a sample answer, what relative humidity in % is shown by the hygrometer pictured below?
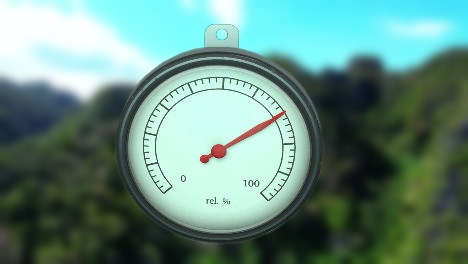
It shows **70** %
